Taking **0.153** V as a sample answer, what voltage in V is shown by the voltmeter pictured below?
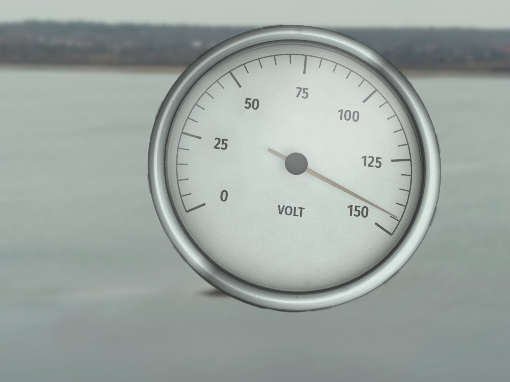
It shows **145** V
